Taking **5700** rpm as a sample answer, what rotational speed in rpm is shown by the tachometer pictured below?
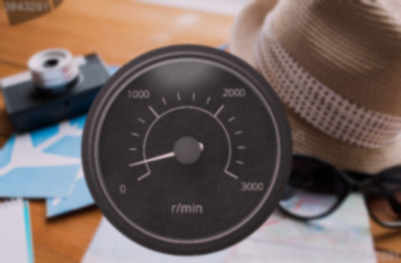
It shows **200** rpm
